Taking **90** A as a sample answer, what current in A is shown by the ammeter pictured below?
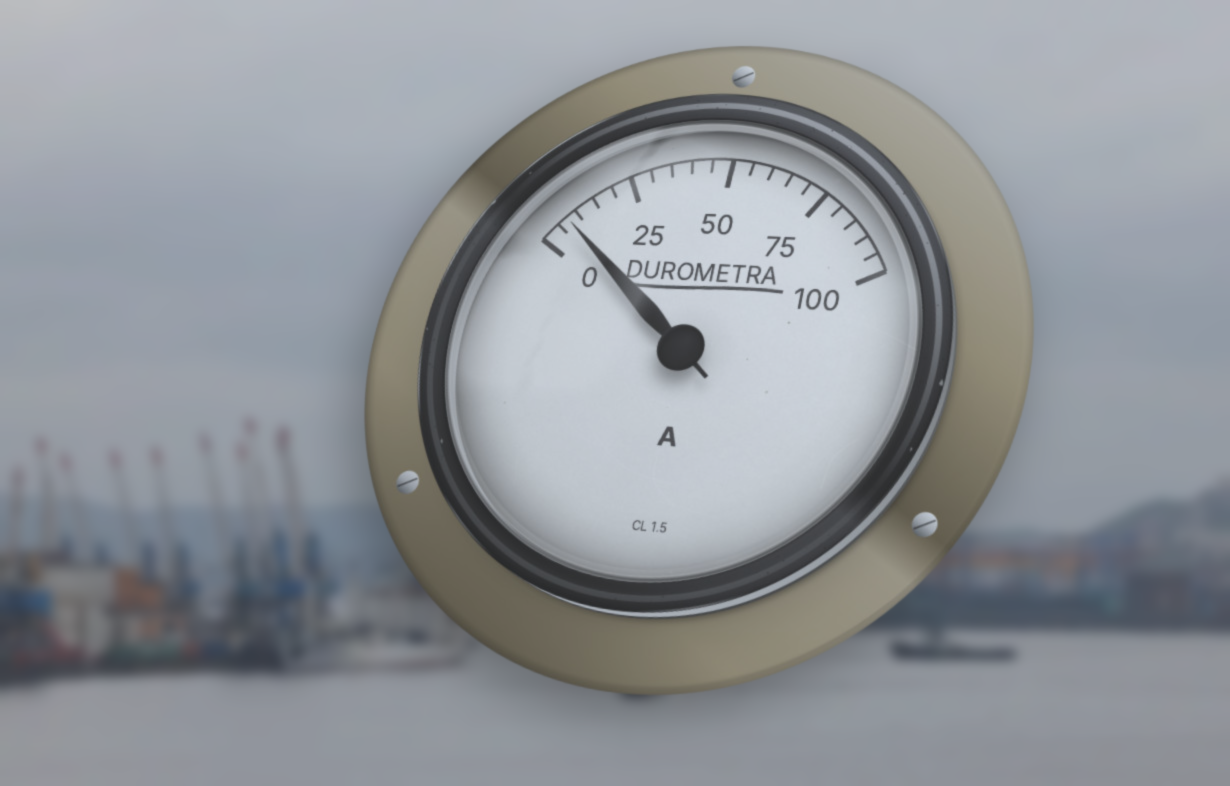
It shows **7.5** A
